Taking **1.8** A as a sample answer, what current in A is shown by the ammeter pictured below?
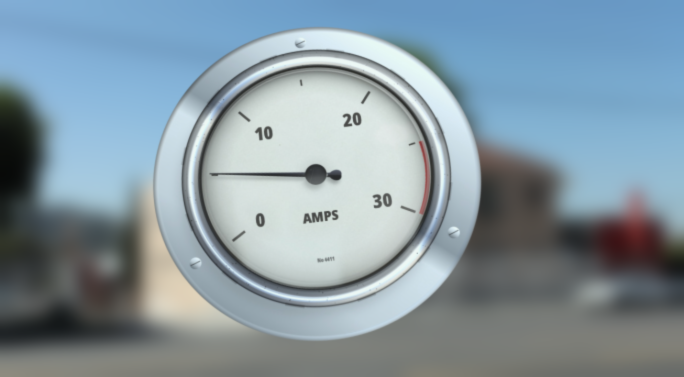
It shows **5** A
